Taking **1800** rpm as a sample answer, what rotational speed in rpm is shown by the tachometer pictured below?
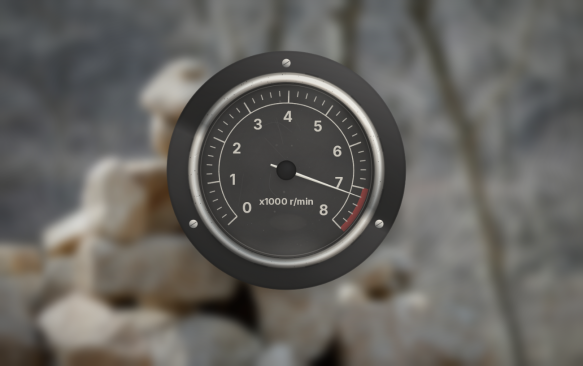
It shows **7200** rpm
